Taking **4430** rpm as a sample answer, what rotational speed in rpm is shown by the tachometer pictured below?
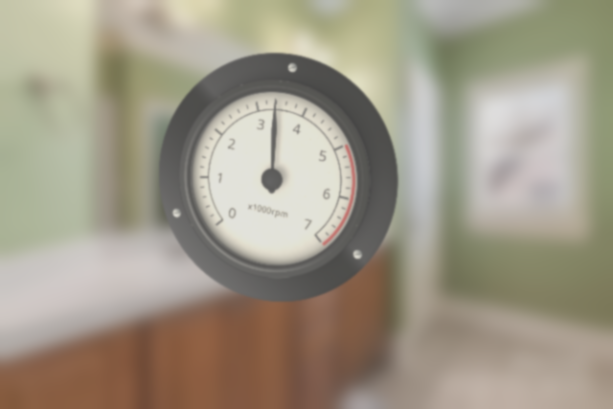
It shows **3400** rpm
